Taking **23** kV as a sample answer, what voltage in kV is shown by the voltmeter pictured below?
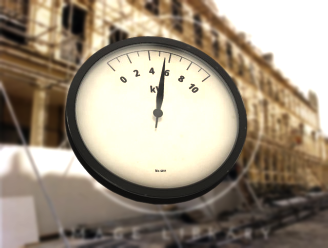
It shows **5.5** kV
